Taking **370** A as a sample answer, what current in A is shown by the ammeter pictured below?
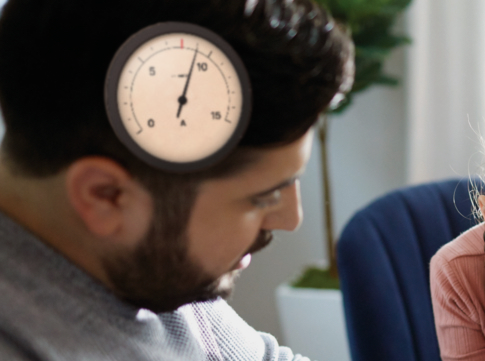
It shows **9** A
